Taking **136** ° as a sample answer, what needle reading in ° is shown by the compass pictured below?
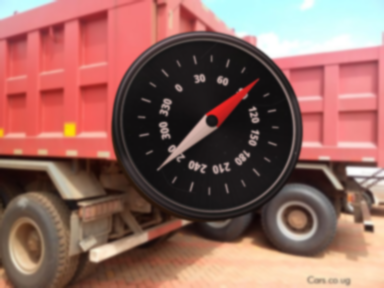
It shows **90** °
